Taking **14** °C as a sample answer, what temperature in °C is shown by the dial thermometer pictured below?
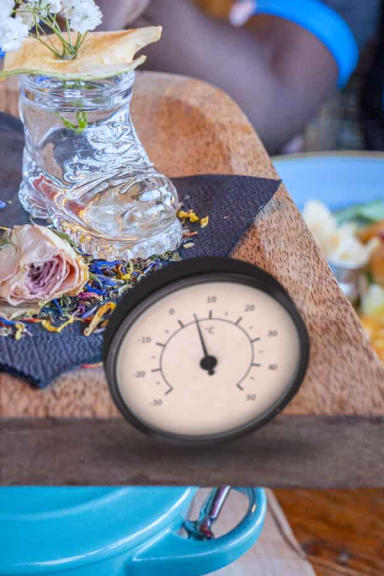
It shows **5** °C
